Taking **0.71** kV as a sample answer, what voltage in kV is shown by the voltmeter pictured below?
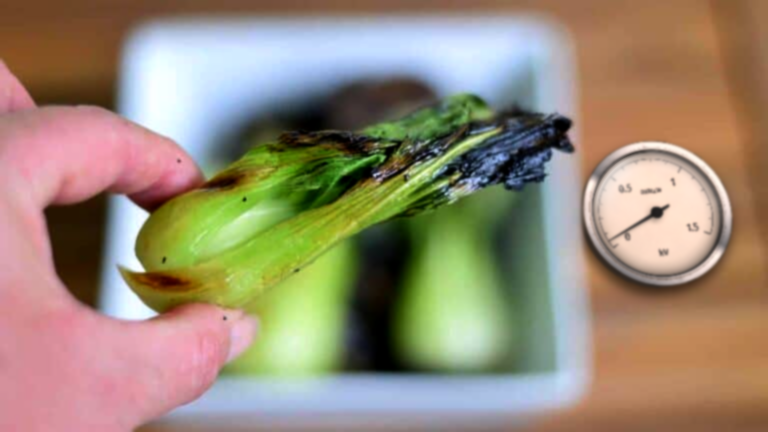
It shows **0.05** kV
